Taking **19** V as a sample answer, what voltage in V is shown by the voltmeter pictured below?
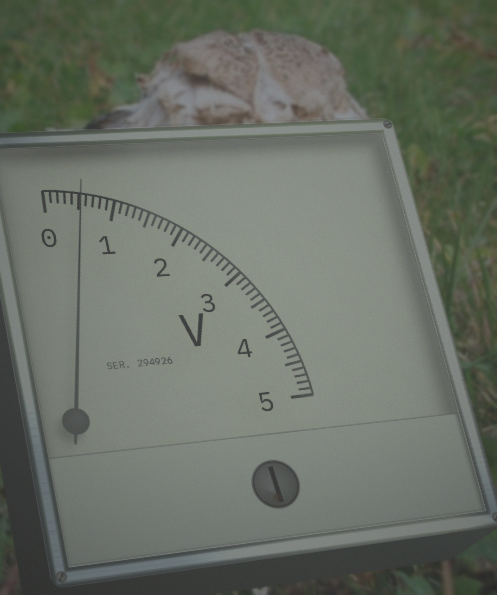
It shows **0.5** V
